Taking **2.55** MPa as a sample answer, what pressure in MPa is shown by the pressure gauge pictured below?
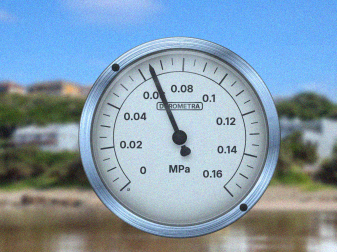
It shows **0.065** MPa
